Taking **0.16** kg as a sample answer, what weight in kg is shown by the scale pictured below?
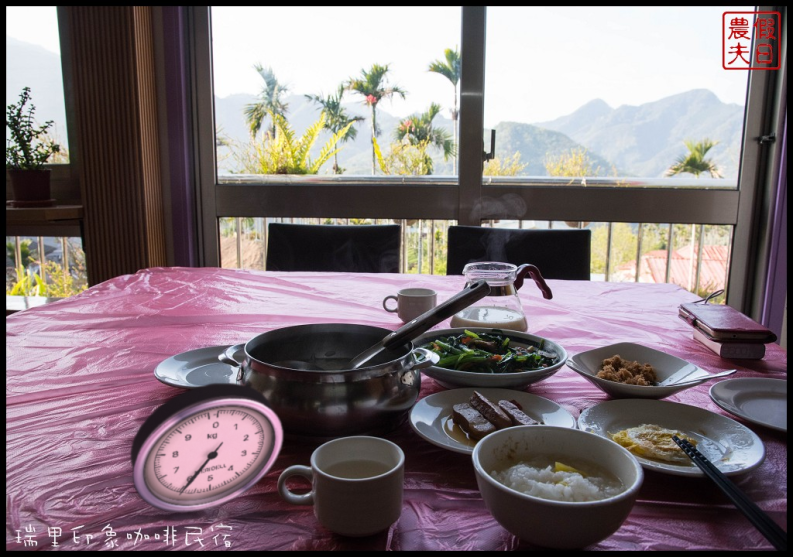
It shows **6** kg
